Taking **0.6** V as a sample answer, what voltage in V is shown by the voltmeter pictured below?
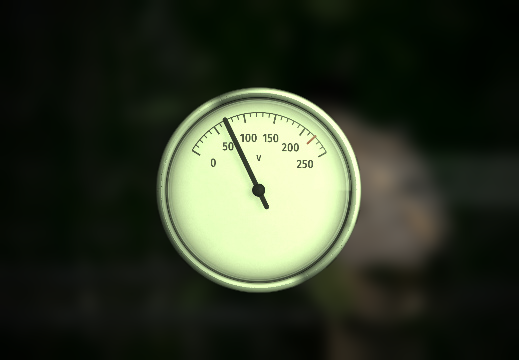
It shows **70** V
